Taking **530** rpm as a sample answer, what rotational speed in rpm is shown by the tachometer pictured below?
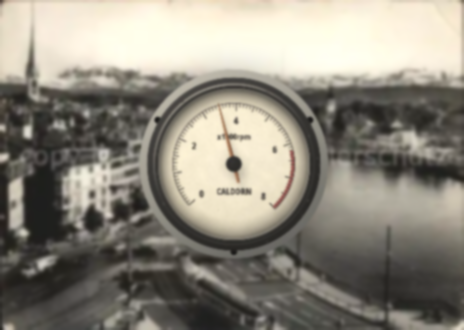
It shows **3500** rpm
